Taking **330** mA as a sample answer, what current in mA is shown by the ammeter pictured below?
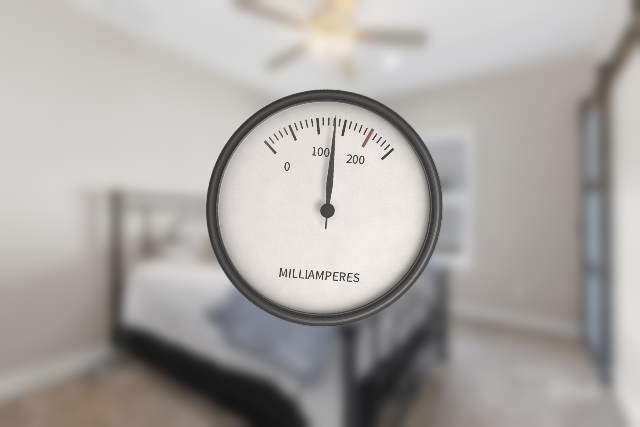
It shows **130** mA
